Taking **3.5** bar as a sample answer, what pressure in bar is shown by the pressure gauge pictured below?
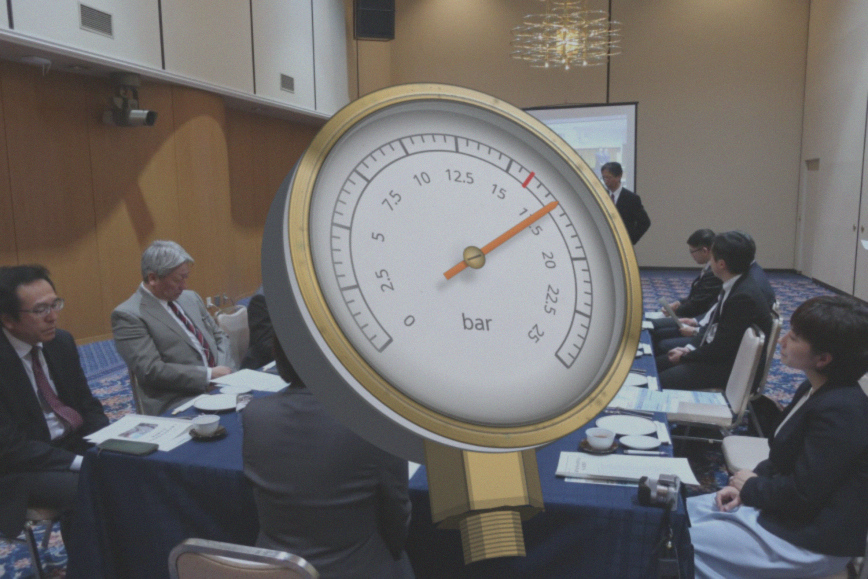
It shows **17.5** bar
